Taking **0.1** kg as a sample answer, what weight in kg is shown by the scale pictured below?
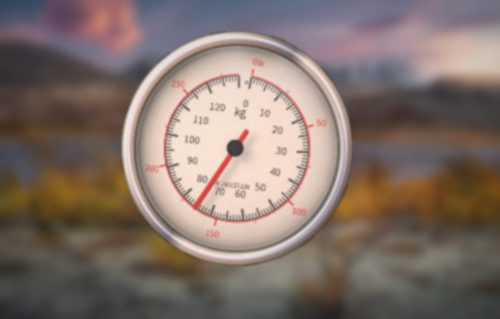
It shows **75** kg
